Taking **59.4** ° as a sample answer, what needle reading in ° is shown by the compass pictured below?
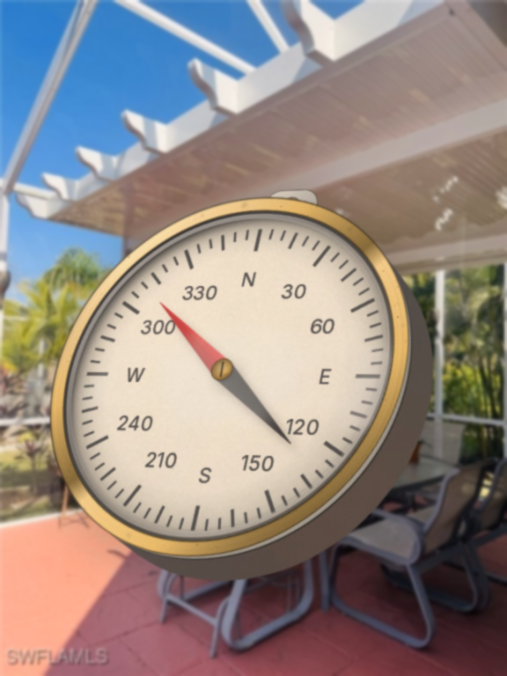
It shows **310** °
